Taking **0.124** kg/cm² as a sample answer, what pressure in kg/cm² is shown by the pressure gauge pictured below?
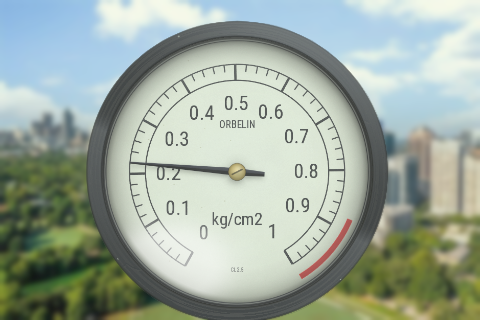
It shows **0.22** kg/cm²
